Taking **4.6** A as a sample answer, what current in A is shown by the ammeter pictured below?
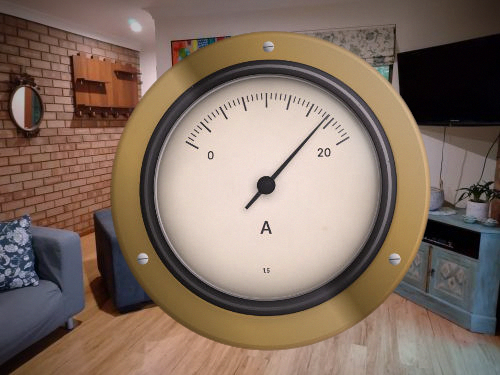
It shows **17** A
